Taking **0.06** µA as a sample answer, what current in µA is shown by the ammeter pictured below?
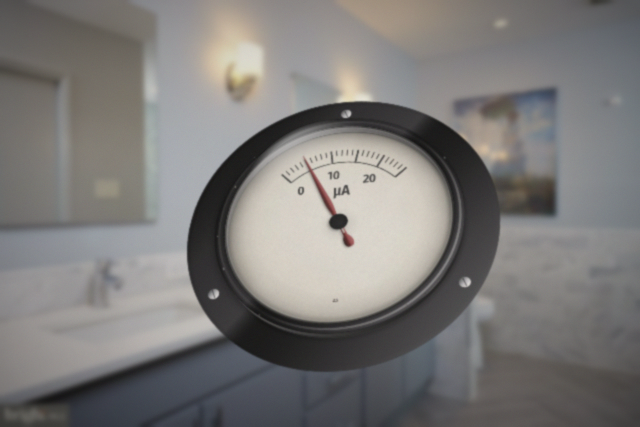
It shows **5** µA
